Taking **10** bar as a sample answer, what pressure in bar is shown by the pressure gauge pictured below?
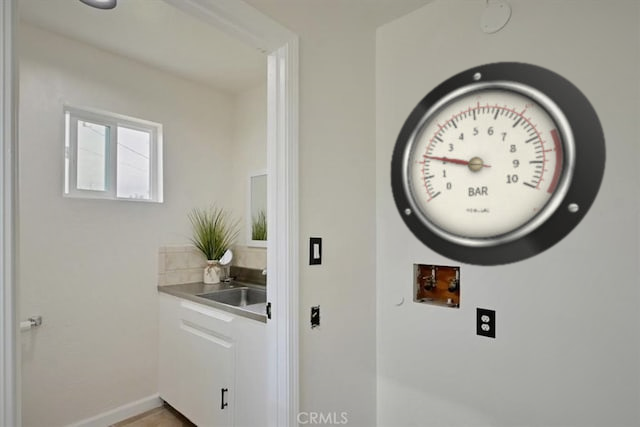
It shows **2** bar
